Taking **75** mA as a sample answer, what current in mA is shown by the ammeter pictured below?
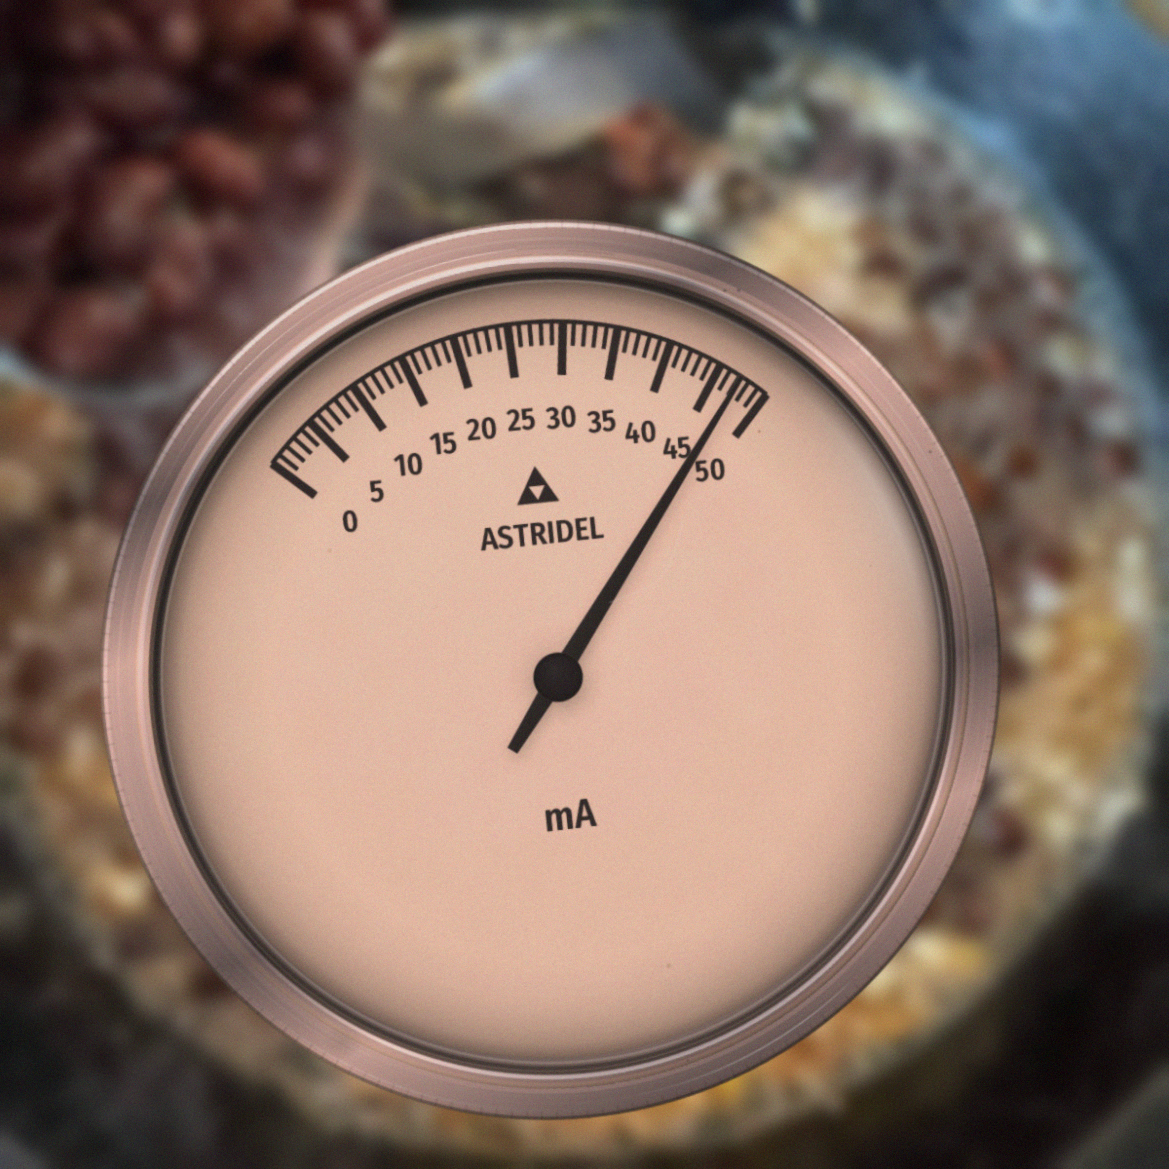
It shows **47** mA
